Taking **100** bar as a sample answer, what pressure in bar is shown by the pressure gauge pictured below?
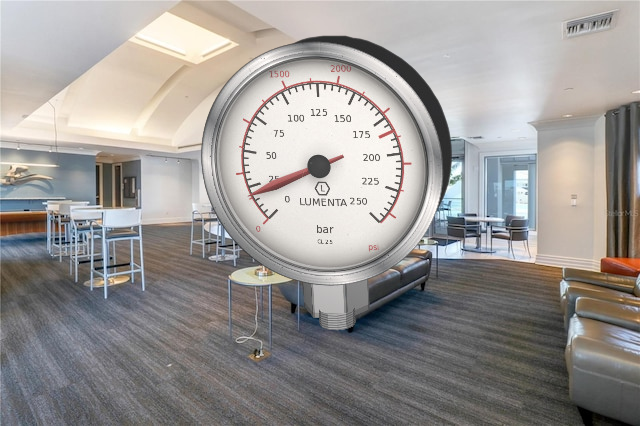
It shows **20** bar
